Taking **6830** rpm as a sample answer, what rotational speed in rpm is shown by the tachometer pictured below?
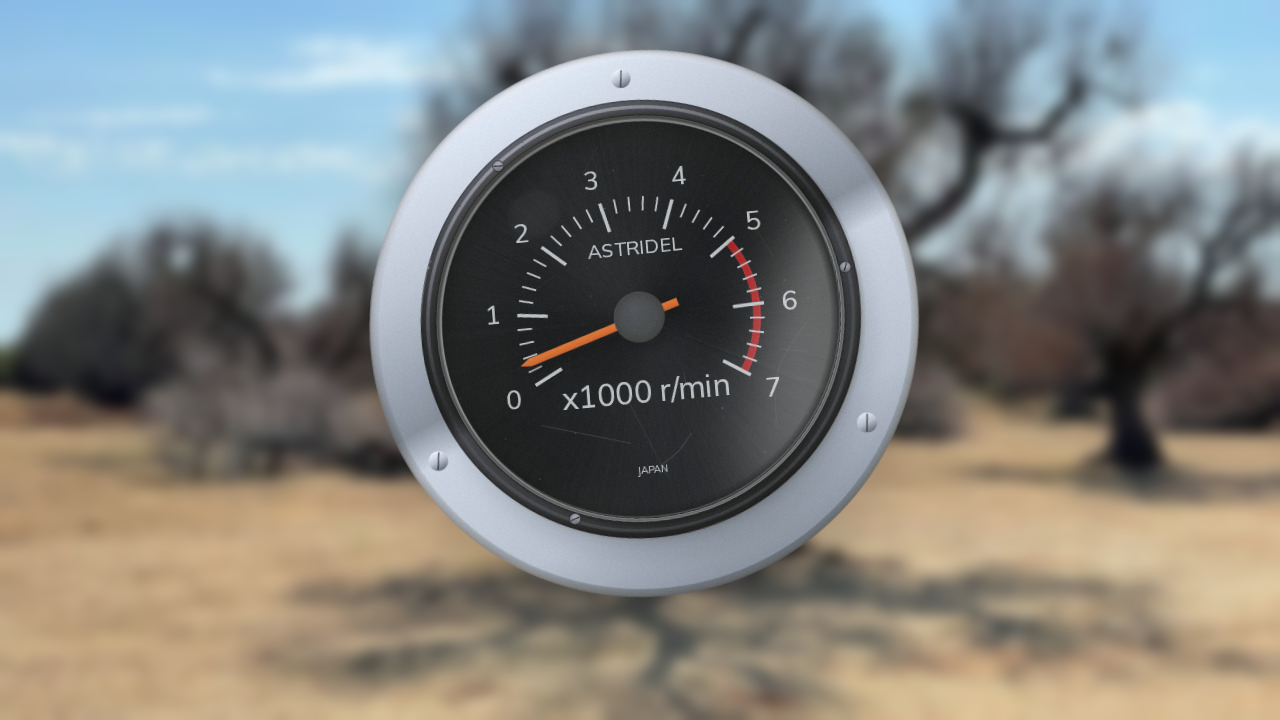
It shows **300** rpm
